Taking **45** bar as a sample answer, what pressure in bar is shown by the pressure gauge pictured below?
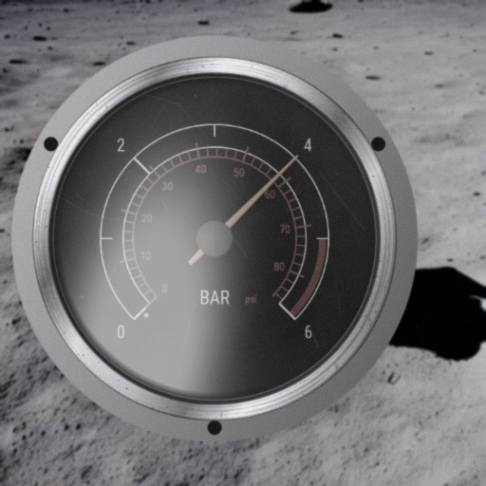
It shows **4** bar
